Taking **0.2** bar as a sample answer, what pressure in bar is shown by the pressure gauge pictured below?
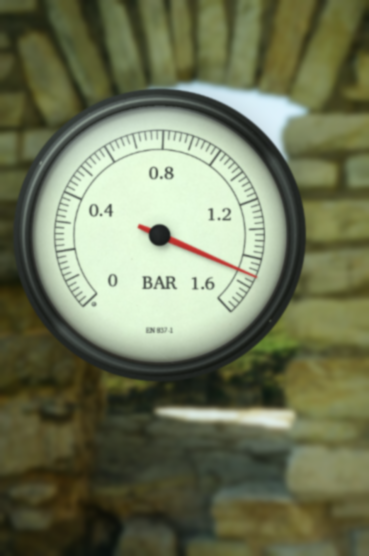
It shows **1.46** bar
